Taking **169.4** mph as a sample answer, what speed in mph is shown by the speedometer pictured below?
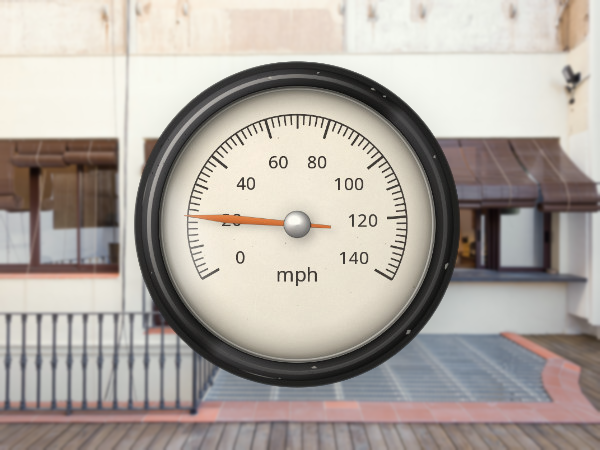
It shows **20** mph
